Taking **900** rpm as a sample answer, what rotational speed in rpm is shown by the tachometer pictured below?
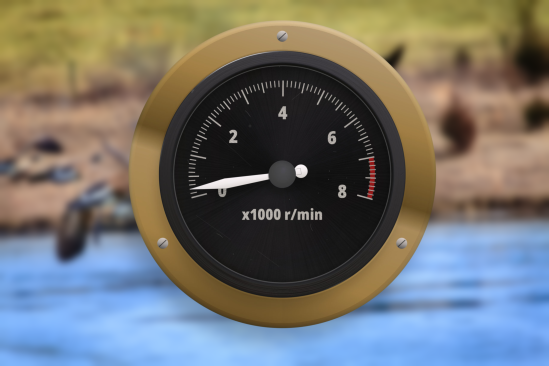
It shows **200** rpm
